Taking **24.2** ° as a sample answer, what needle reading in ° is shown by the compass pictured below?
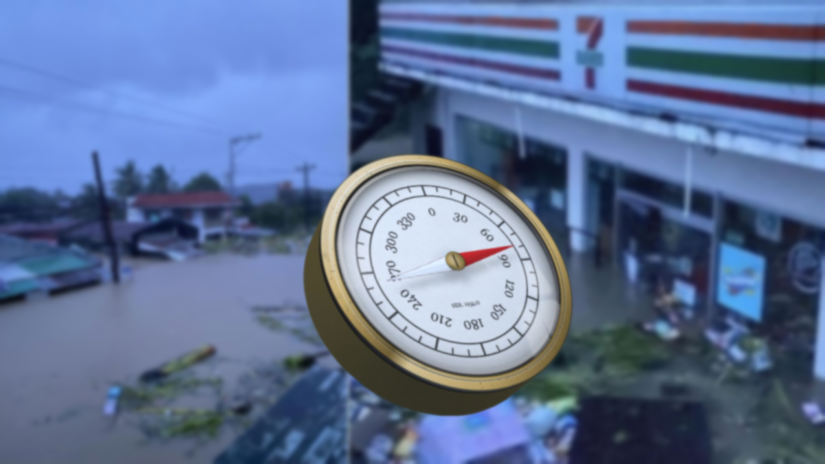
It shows **80** °
